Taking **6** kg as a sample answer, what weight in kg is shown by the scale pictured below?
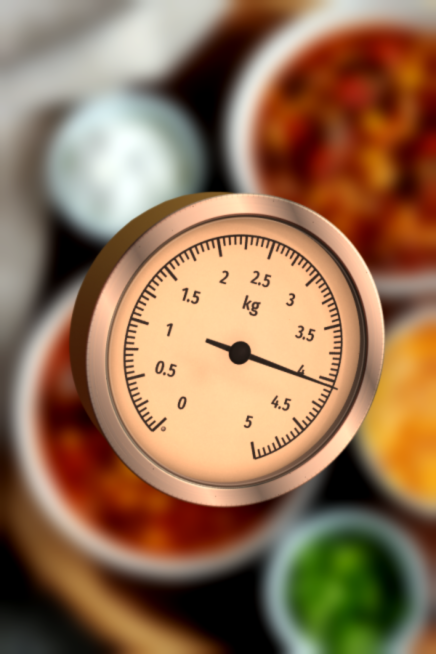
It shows **4.05** kg
